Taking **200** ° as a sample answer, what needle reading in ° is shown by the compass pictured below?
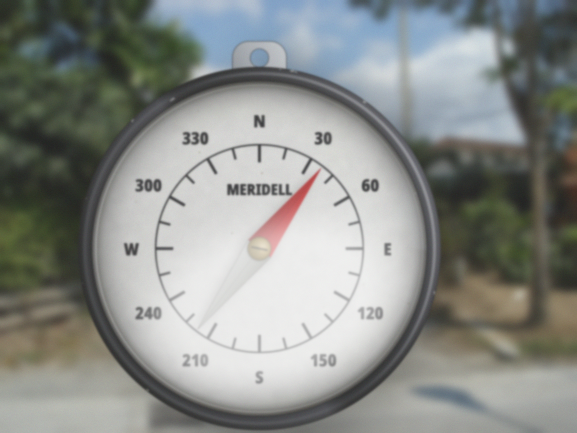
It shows **37.5** °
